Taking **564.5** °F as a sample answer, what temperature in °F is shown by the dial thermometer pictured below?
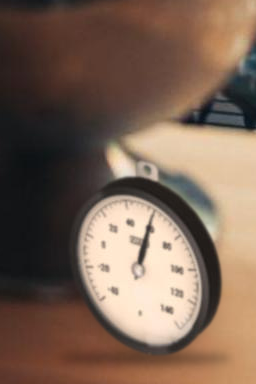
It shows **60** °F
